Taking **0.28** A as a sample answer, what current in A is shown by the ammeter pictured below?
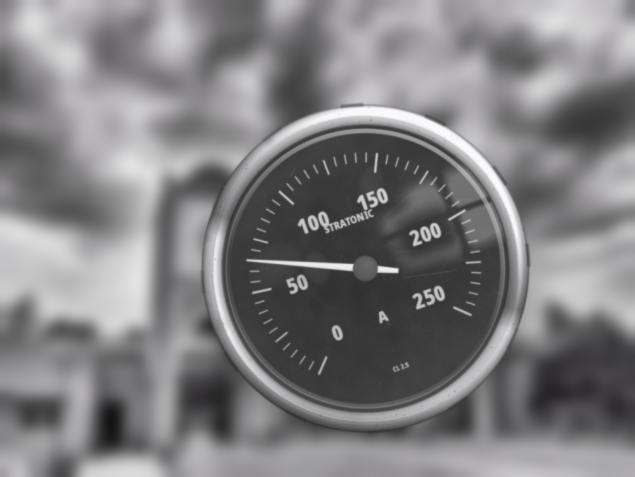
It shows **65** A
